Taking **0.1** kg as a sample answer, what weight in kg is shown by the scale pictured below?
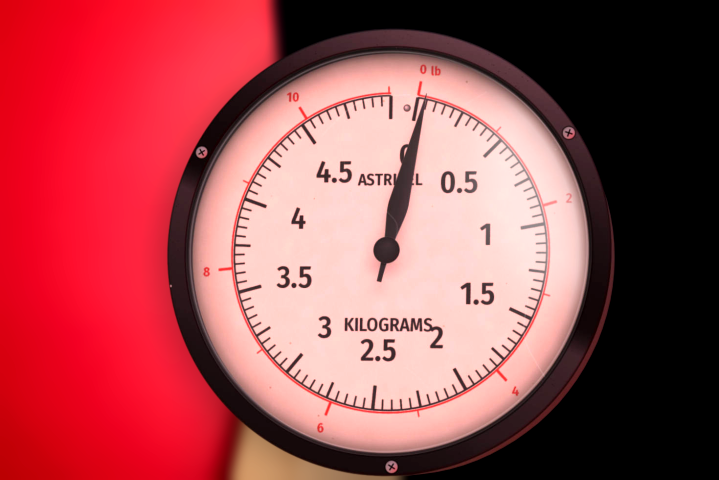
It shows **0.05** kg
